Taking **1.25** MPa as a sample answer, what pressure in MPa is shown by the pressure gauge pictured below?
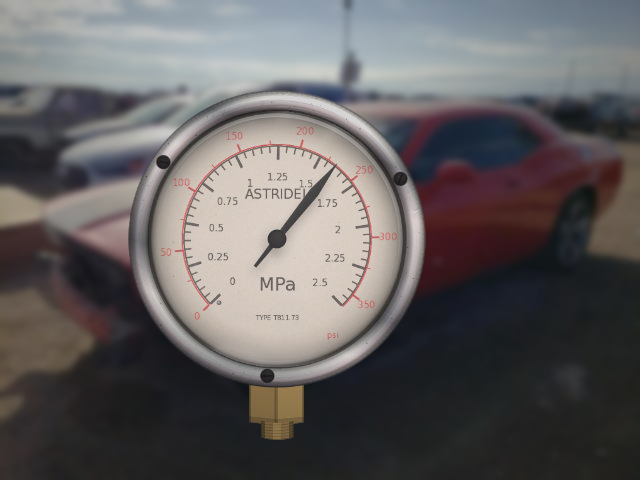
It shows **1.6** MPa
